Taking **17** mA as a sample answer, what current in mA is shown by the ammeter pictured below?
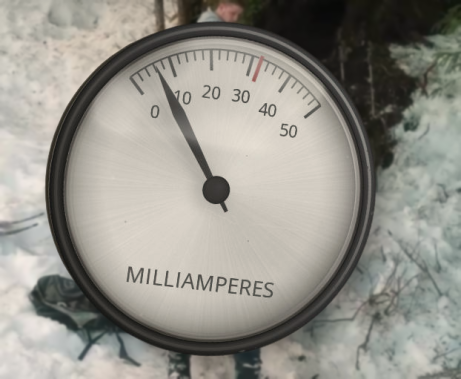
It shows **6** mA
